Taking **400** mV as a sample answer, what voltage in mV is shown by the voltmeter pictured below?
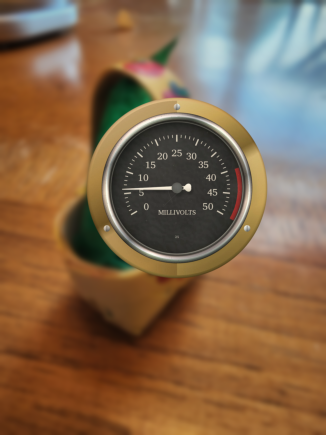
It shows **6** mV
